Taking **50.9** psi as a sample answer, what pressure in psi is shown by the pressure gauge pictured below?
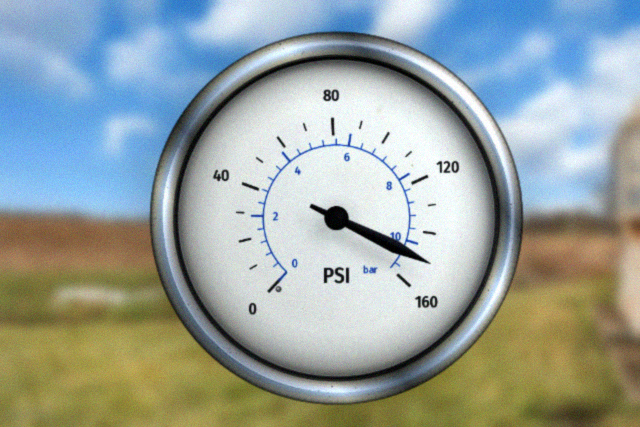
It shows **150** psi
